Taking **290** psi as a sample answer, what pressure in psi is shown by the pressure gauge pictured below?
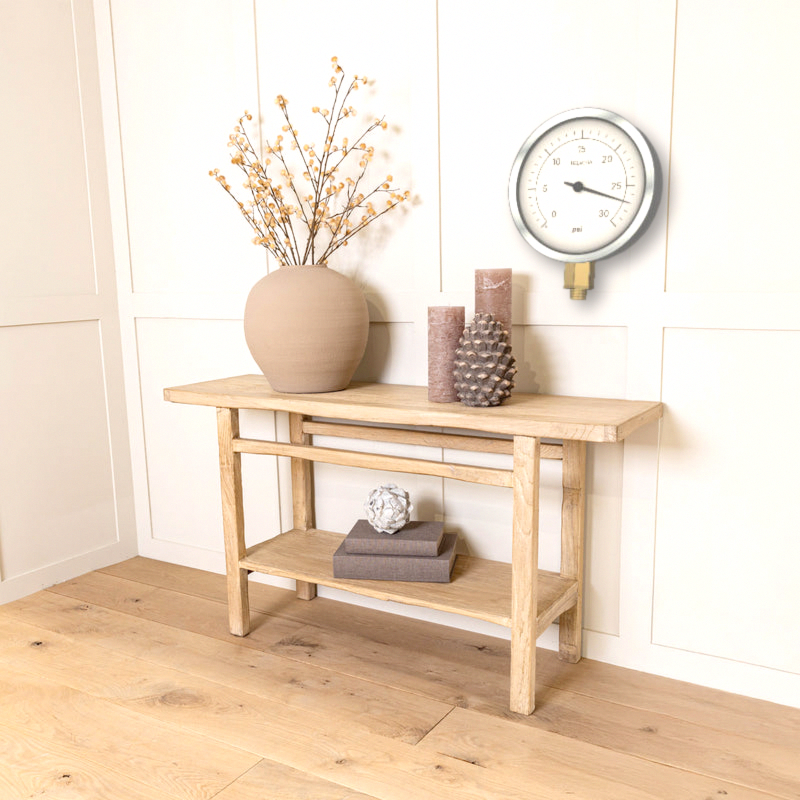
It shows **27** psi
